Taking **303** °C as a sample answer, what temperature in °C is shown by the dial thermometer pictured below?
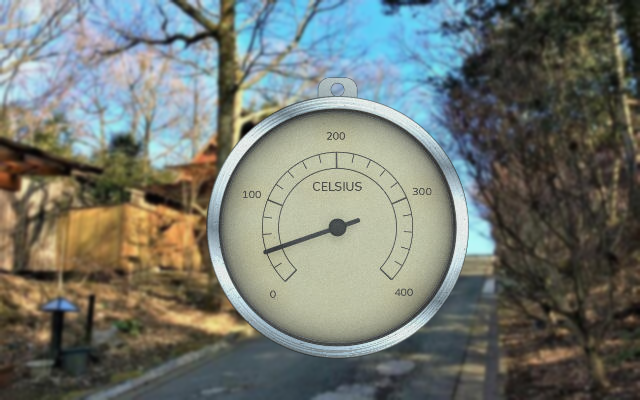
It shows **40** °C
